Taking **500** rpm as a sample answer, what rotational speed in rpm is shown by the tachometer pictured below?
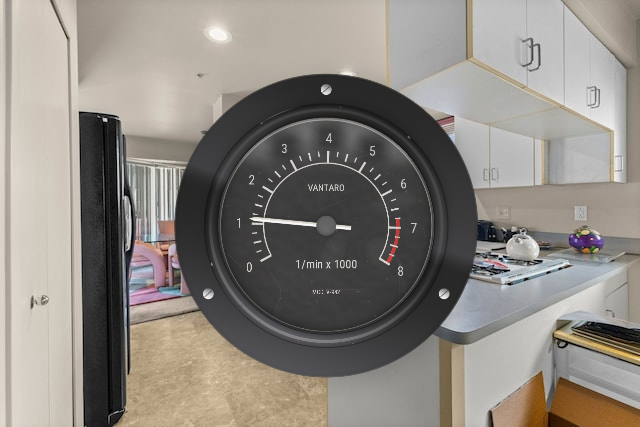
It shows **1125** rpm
